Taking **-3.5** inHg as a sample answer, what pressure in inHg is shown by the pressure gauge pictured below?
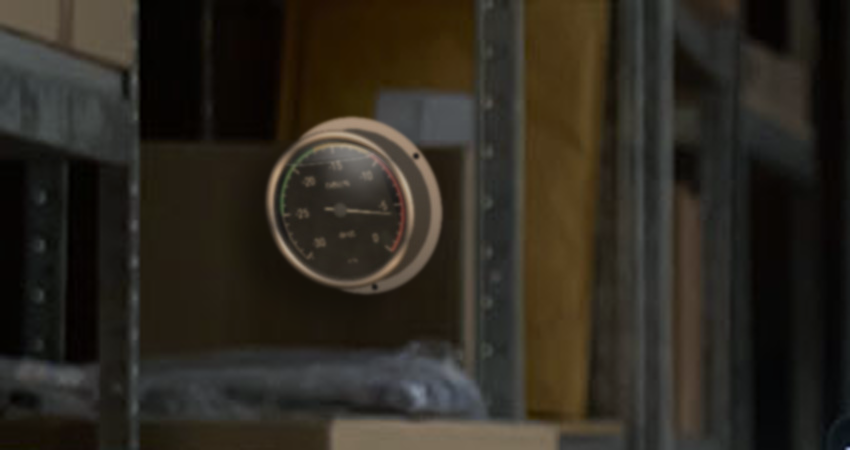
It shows **-4** inHg
